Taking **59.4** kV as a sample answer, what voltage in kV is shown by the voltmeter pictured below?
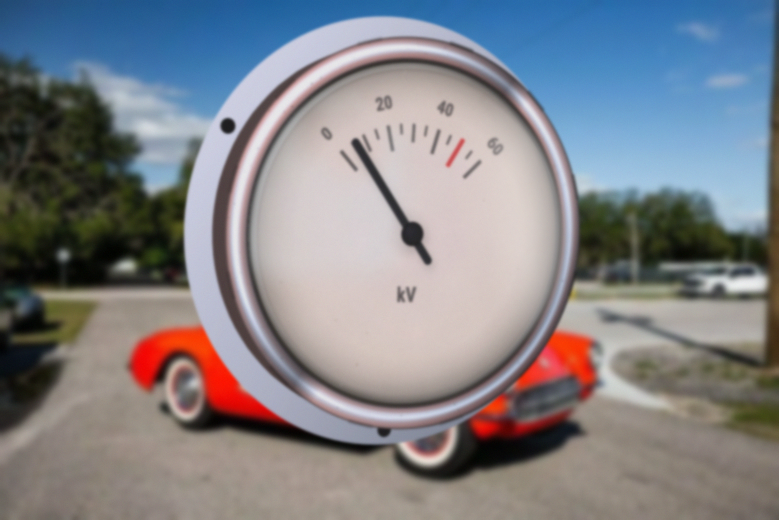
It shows **5** kV
